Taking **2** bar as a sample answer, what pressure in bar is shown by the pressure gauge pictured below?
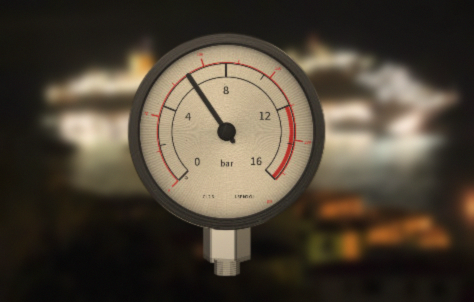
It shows **6** bar
